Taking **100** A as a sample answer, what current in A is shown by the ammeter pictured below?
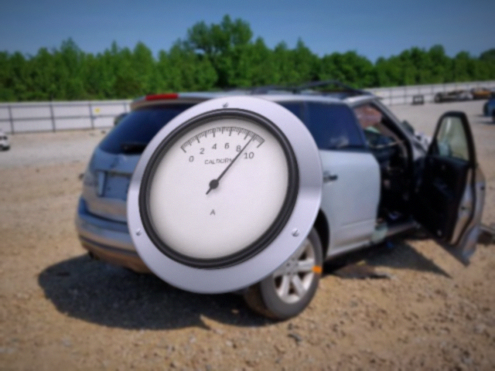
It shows **9** A
